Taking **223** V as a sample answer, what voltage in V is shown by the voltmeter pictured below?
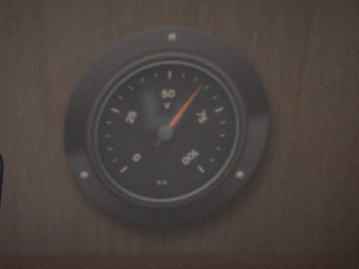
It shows **62.5** V
